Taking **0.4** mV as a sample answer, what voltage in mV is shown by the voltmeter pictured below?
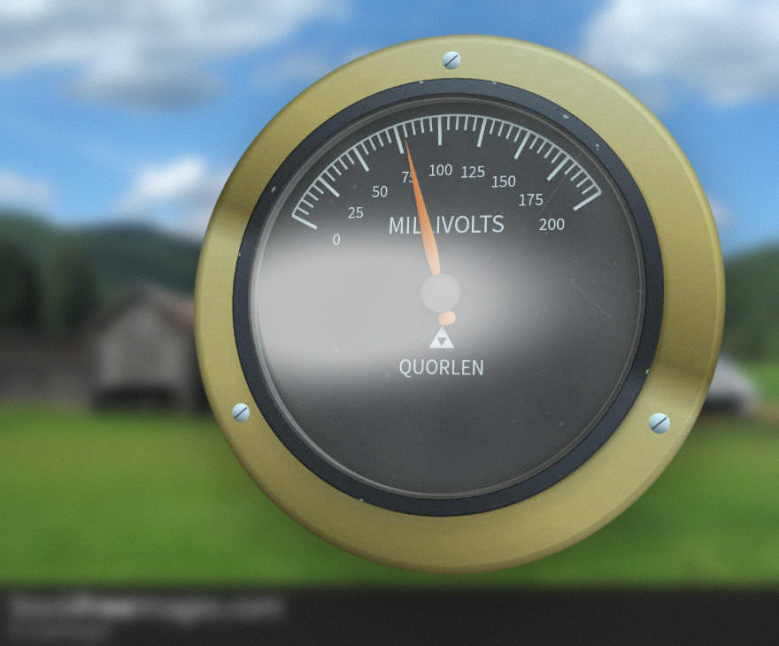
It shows **80** mV
